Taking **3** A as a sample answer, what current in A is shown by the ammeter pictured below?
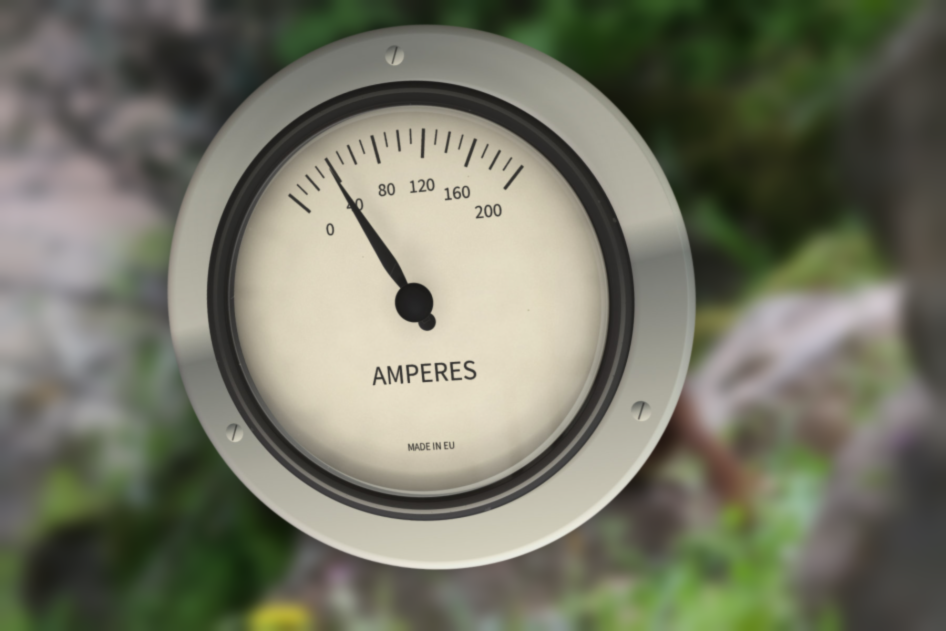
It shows **40** A
